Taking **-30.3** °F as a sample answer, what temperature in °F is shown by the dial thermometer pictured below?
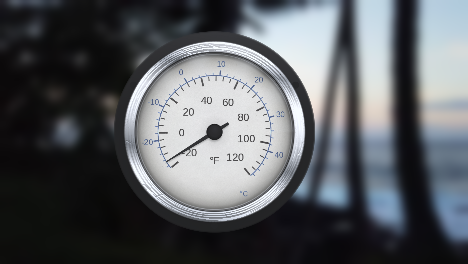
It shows **-16** °F
